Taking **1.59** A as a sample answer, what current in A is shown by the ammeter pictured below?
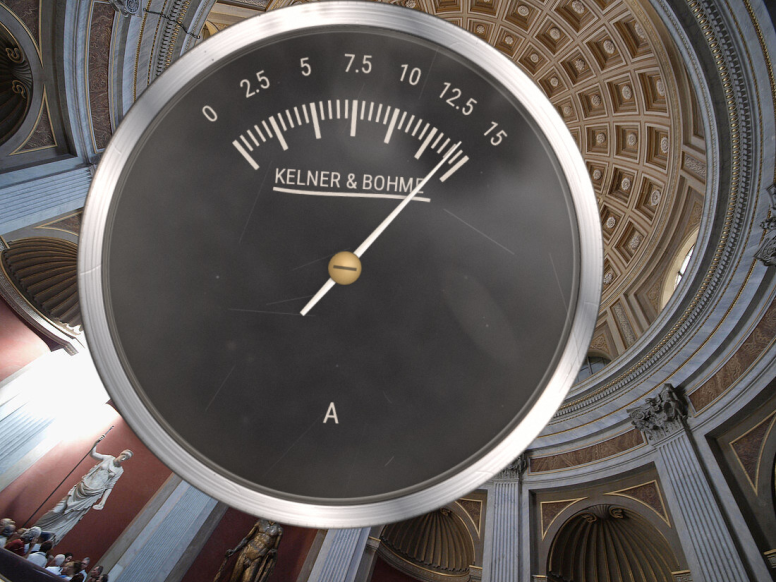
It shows **14** A
